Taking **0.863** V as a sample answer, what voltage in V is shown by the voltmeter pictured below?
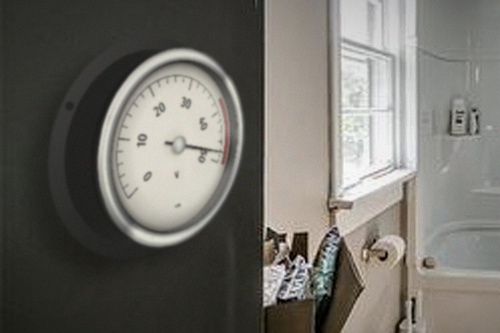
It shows **48** V
